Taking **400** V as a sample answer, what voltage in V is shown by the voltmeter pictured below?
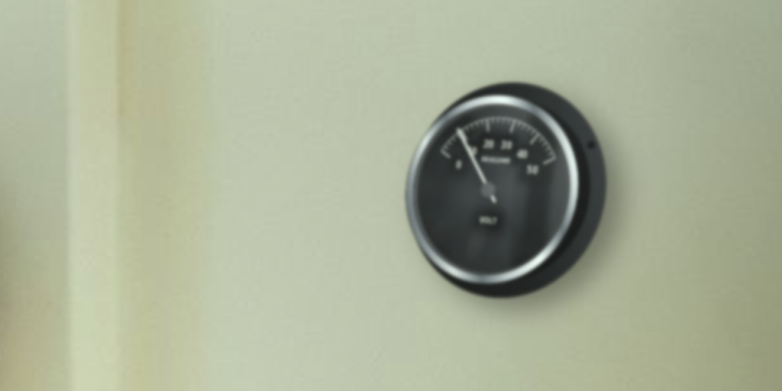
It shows **10** V
